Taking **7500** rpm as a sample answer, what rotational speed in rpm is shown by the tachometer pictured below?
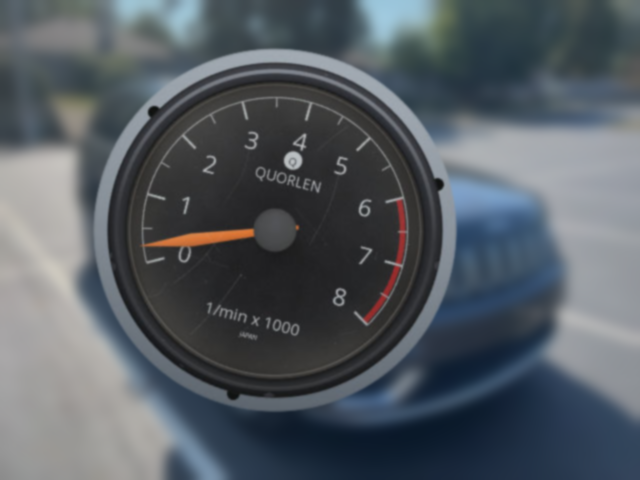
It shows **250** rpm
